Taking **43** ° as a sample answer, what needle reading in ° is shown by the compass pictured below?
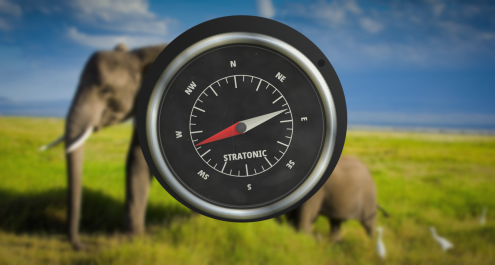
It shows **255** °
